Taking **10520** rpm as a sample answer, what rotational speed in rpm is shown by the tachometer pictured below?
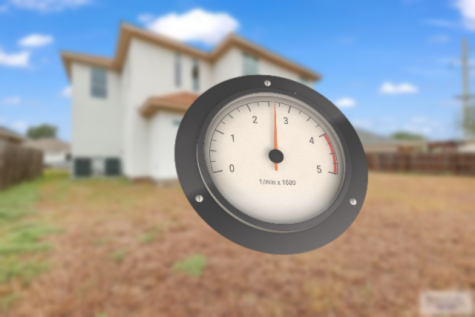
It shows **2625** rpm
